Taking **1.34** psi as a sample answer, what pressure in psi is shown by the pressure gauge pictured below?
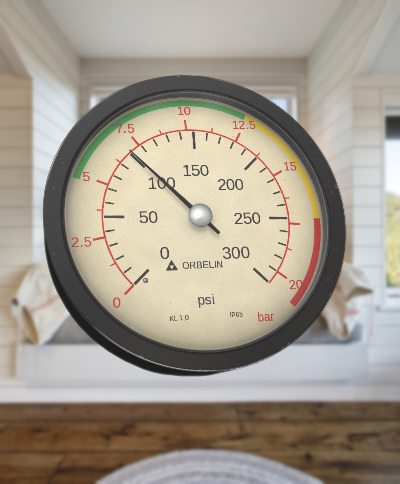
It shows **100** psi
